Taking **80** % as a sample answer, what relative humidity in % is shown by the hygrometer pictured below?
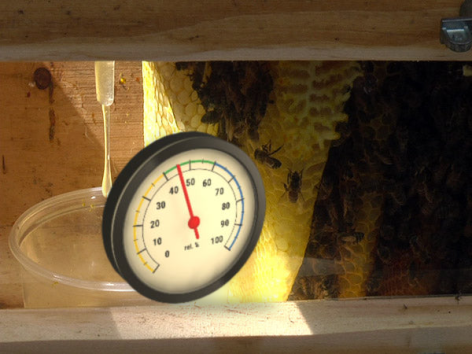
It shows **45** %
